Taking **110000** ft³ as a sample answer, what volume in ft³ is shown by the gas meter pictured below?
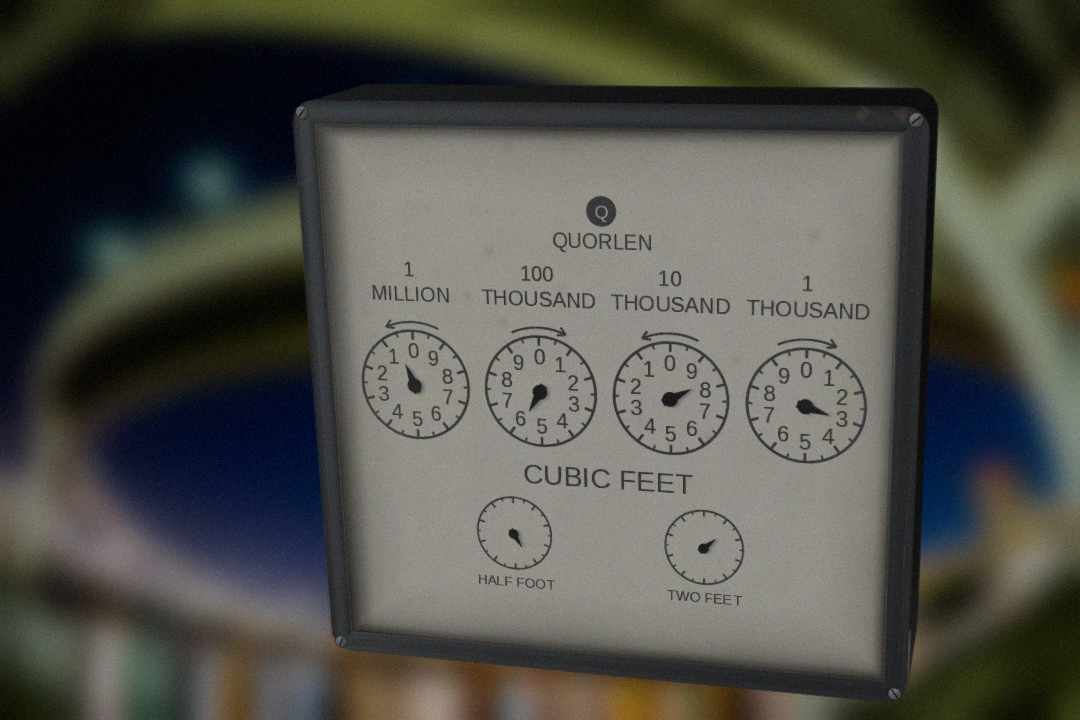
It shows **58300** ft³
